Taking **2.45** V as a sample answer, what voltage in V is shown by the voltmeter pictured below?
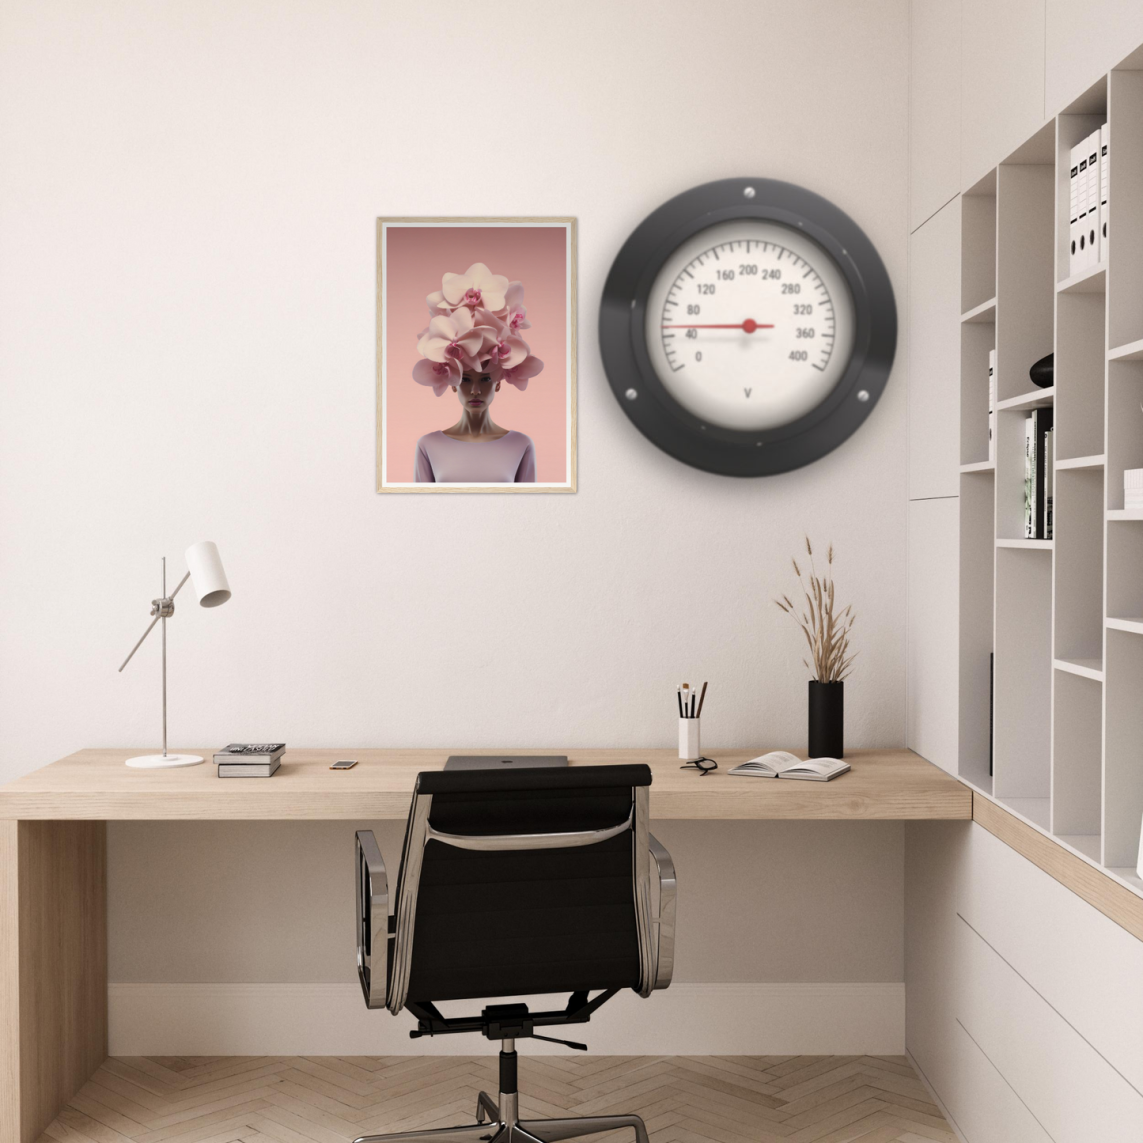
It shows **50** V
